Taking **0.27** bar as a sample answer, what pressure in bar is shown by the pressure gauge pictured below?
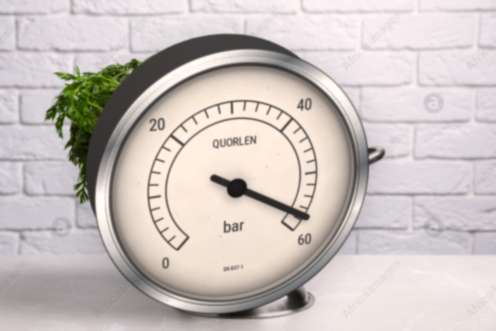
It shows **57** bar
